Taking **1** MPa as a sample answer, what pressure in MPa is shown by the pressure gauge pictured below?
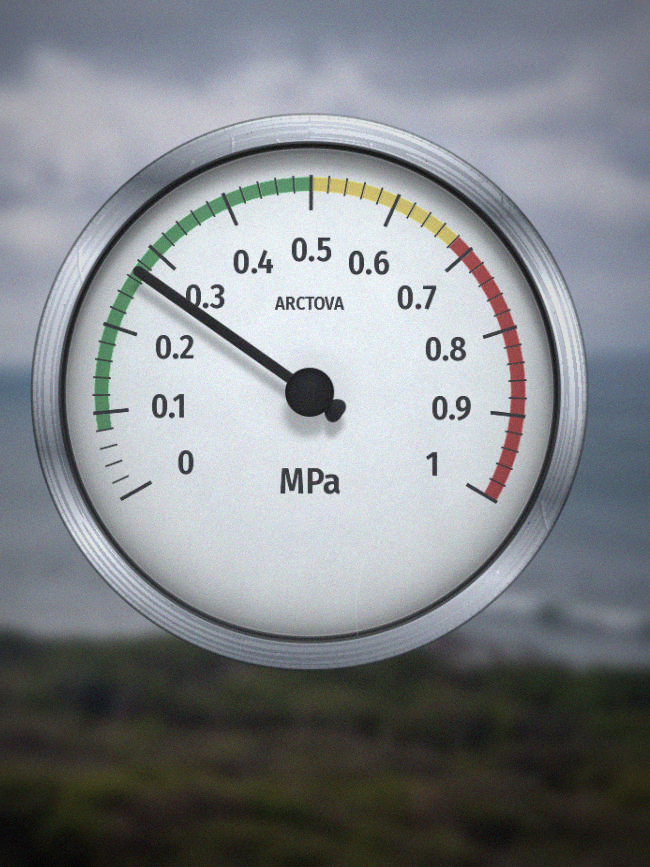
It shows **0.27** MPa
